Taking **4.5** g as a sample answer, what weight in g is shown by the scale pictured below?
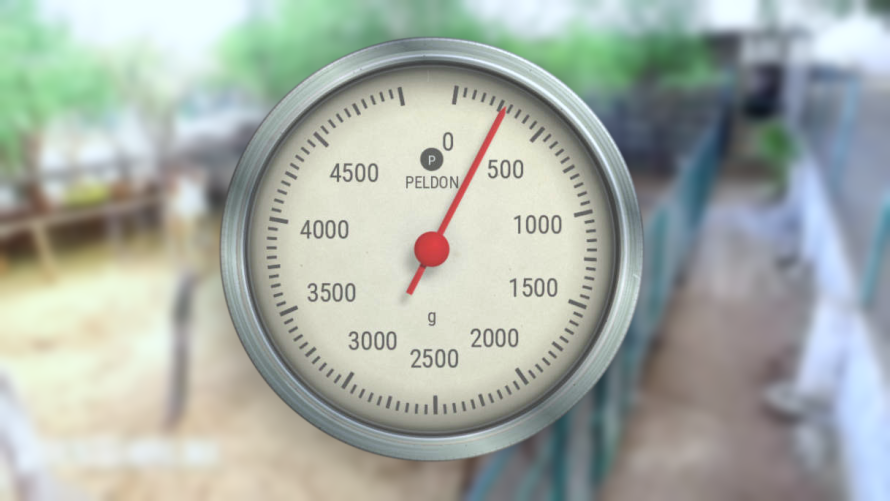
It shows **275** g
